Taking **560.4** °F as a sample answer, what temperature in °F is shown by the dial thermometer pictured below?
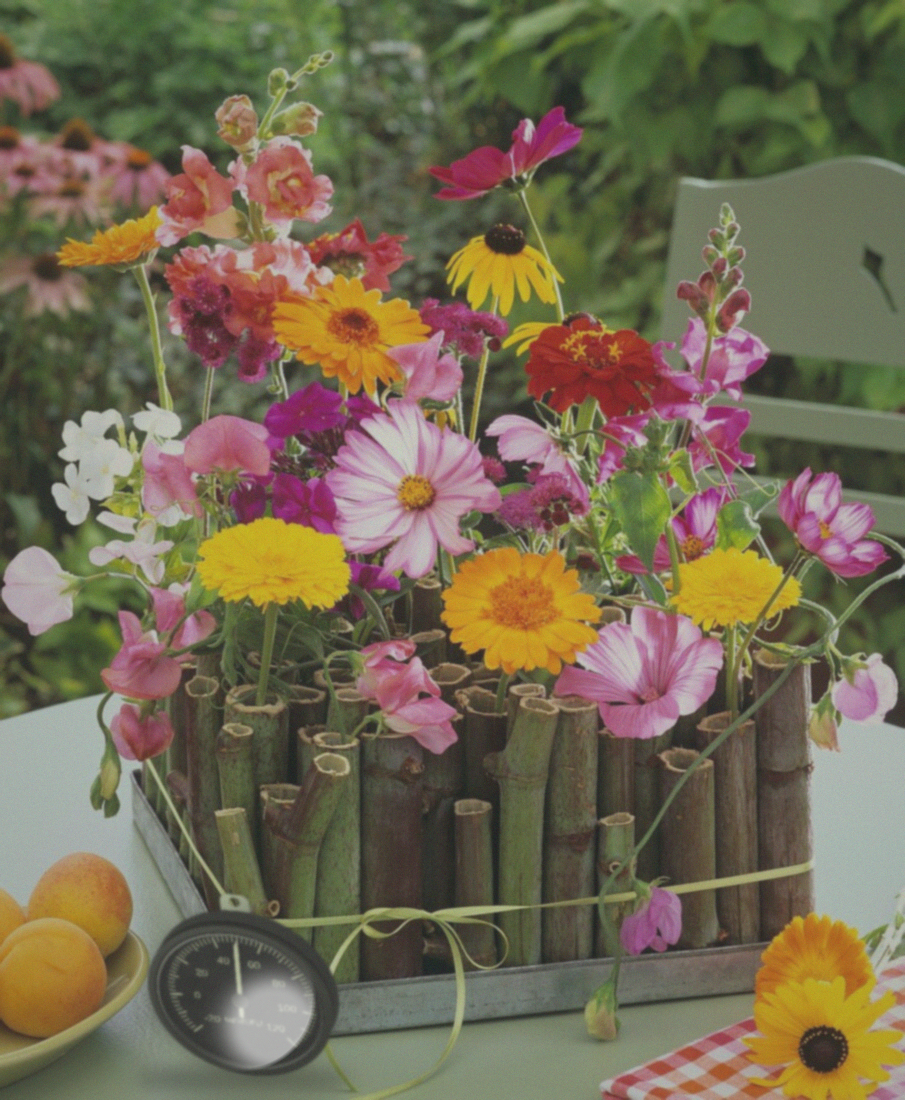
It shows **50** °F
